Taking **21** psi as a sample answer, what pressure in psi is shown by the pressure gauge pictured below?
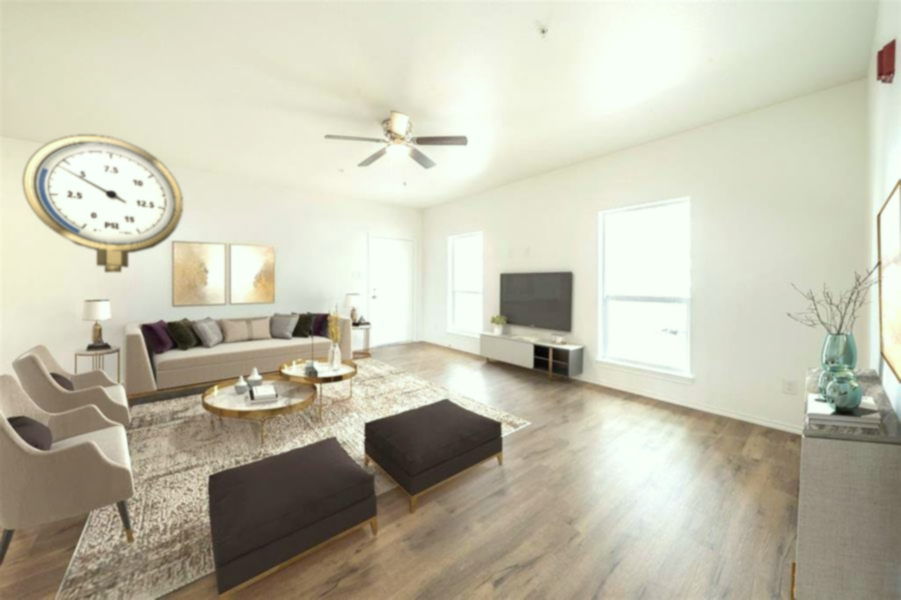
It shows **4.5** psi
